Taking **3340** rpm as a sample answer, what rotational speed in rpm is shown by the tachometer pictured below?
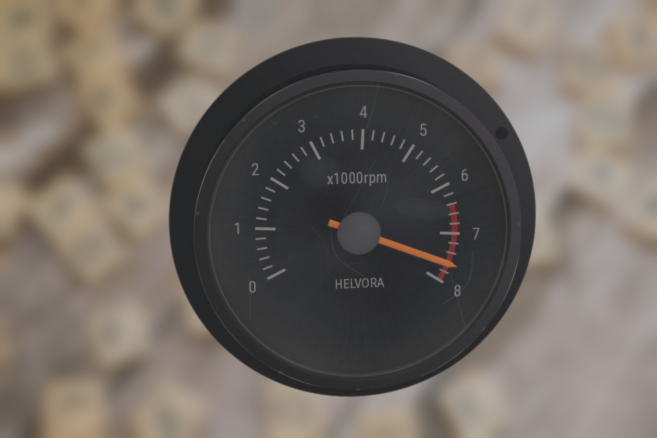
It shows **7600** rpm
